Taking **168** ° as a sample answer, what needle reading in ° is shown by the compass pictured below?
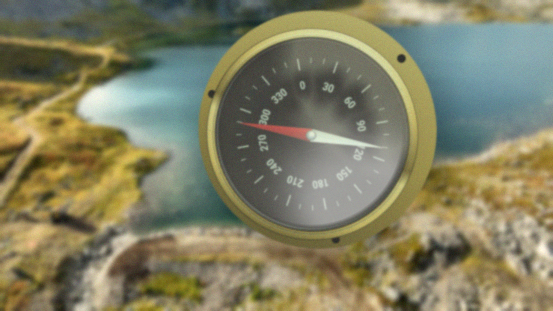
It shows **290** °
